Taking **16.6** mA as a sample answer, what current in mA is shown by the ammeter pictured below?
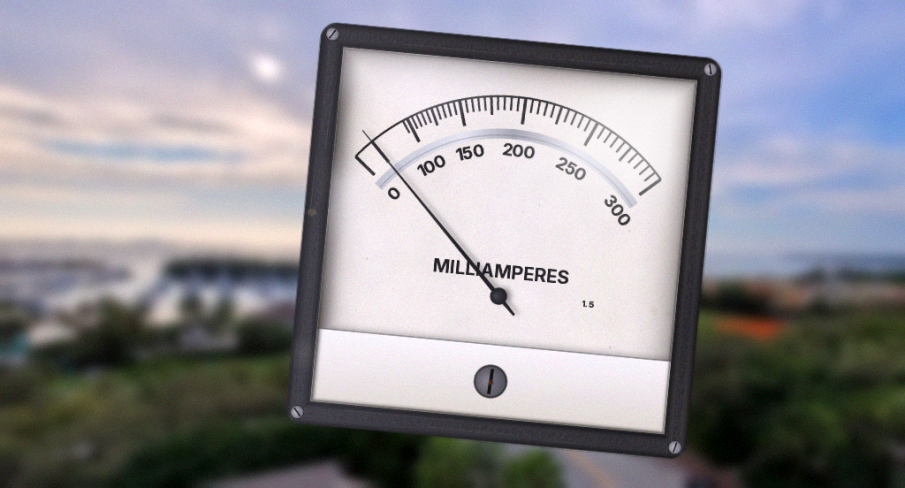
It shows **50** mA
